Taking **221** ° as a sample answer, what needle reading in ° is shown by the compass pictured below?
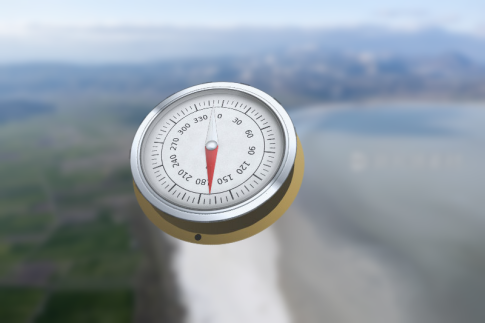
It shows **170** °
